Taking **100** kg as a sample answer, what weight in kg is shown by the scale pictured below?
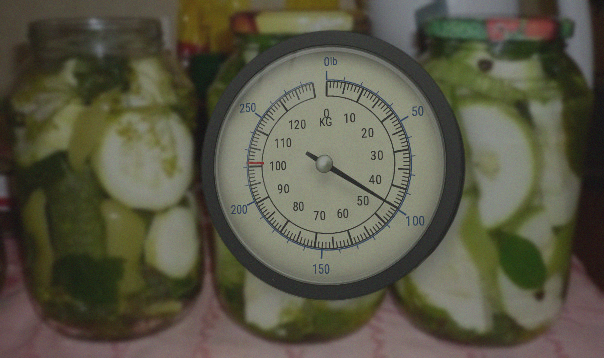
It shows **45** kg
